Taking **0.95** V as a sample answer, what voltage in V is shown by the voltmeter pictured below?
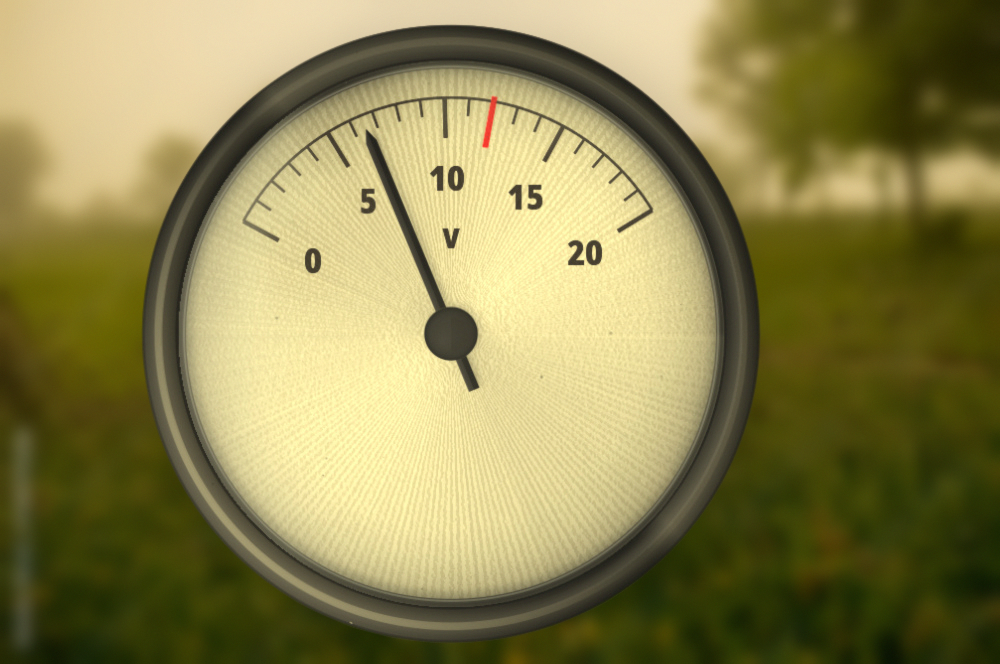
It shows **6.5** V
